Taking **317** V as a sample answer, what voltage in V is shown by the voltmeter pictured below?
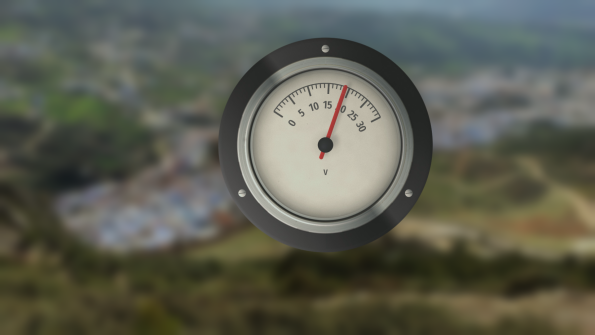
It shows **19** V
